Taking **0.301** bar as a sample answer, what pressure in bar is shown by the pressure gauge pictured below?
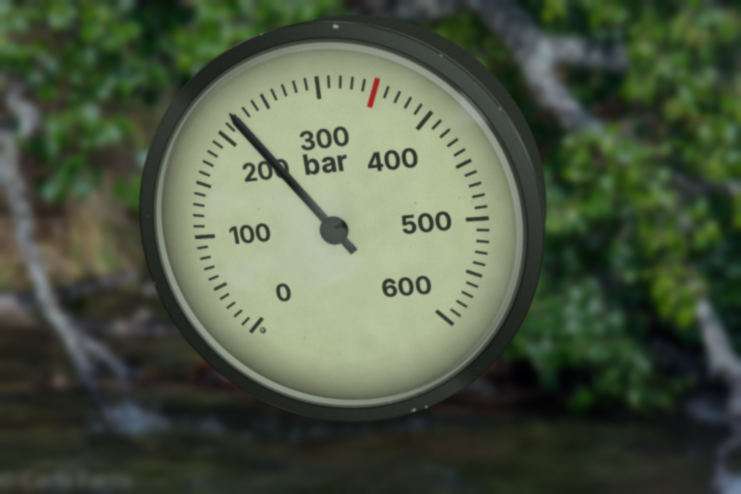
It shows **220** bar
